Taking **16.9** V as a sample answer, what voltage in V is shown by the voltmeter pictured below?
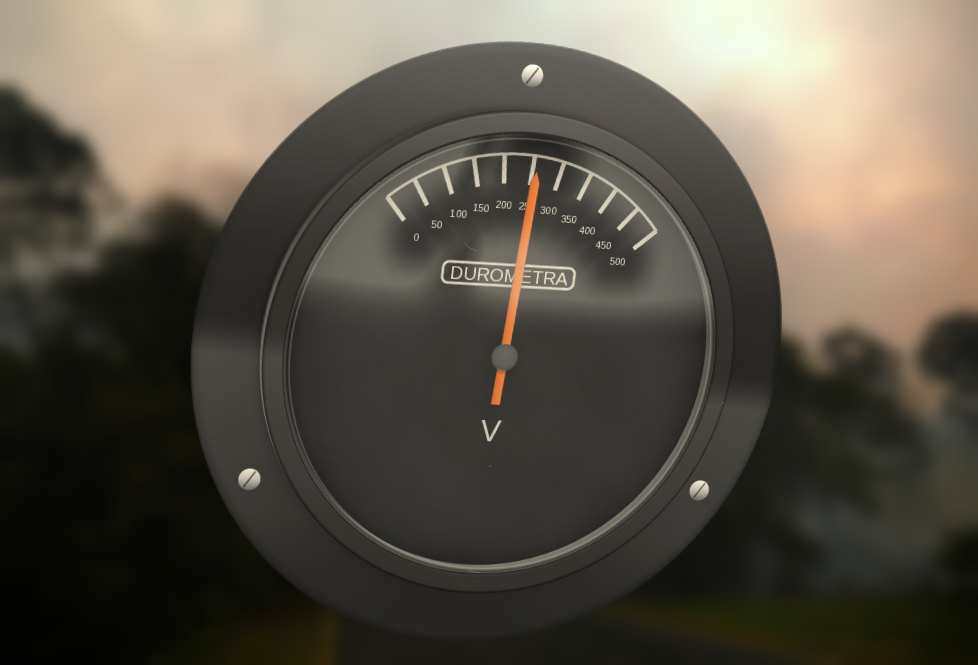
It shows **250** V
